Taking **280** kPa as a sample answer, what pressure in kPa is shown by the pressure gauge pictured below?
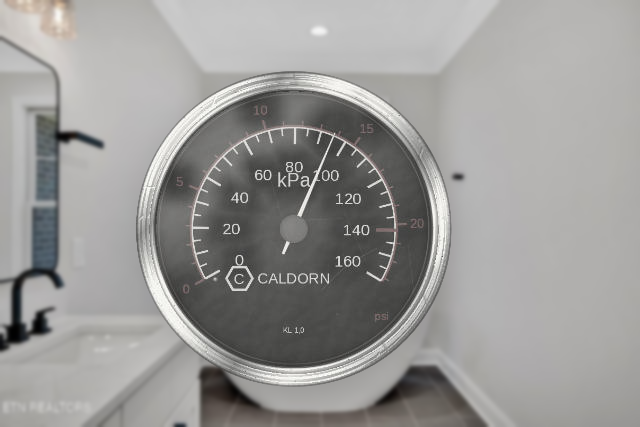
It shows **95** kPa
